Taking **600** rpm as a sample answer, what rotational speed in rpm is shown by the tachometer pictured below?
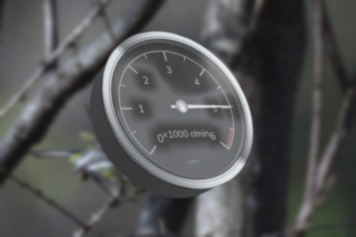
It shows **5000** rpm
